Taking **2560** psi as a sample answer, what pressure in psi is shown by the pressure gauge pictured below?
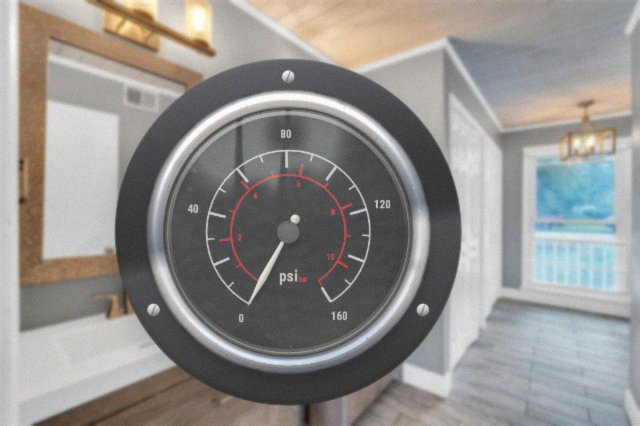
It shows **0** psi
